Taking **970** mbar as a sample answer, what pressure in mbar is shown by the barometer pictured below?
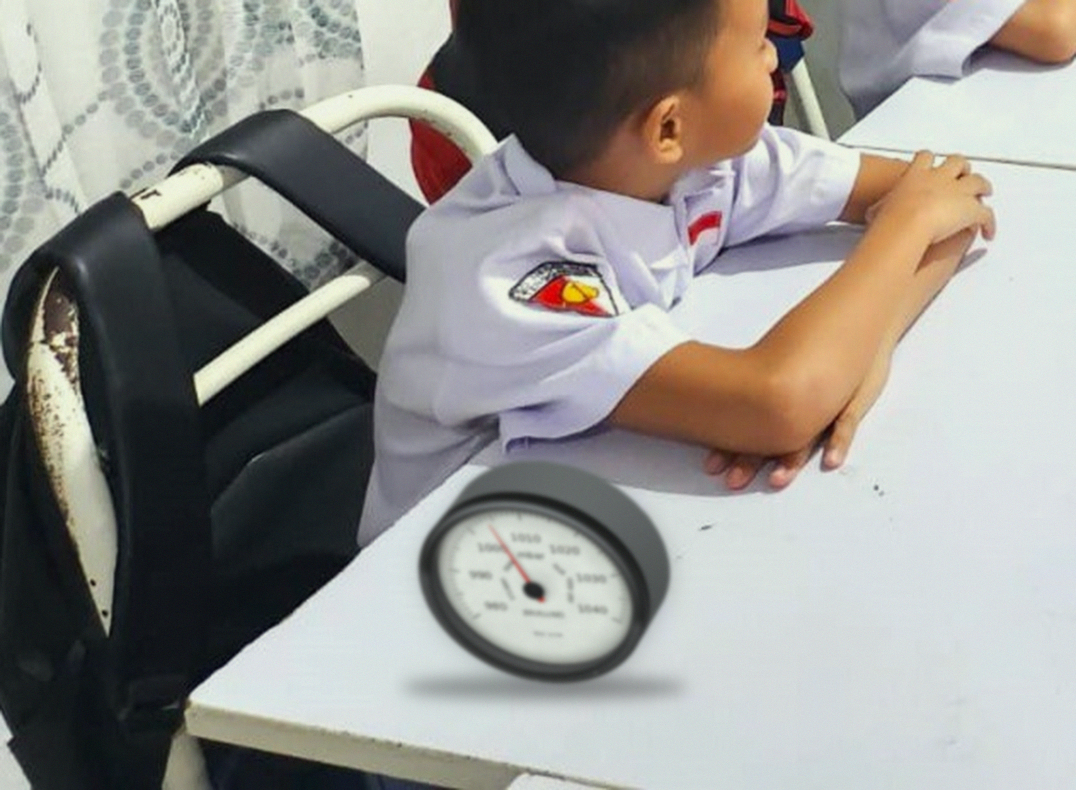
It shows **1005** mbar
